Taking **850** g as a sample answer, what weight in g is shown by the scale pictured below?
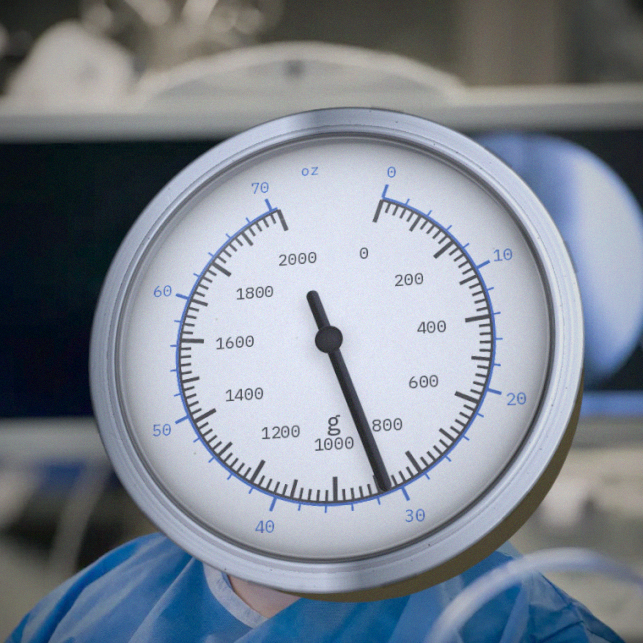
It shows **880** g
